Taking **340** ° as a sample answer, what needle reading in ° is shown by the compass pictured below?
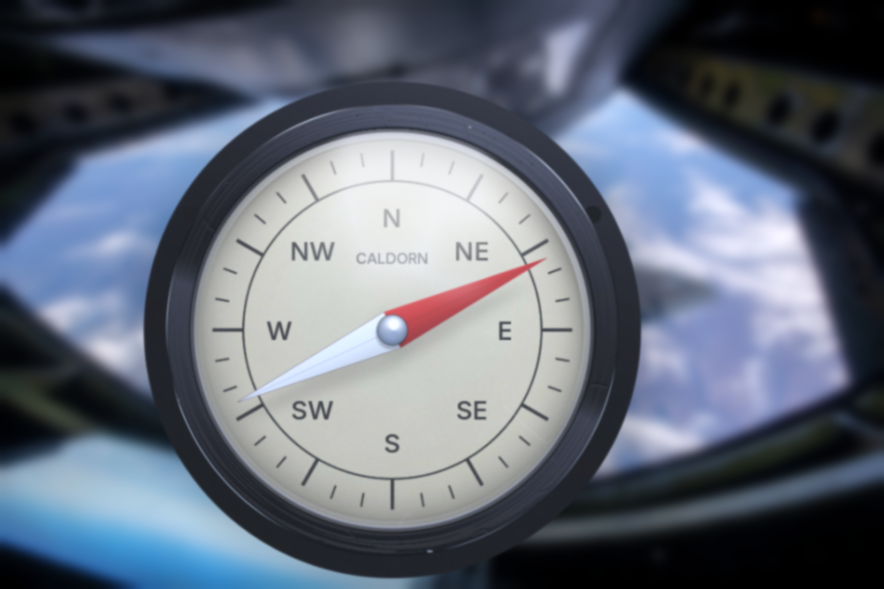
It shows **65** °
